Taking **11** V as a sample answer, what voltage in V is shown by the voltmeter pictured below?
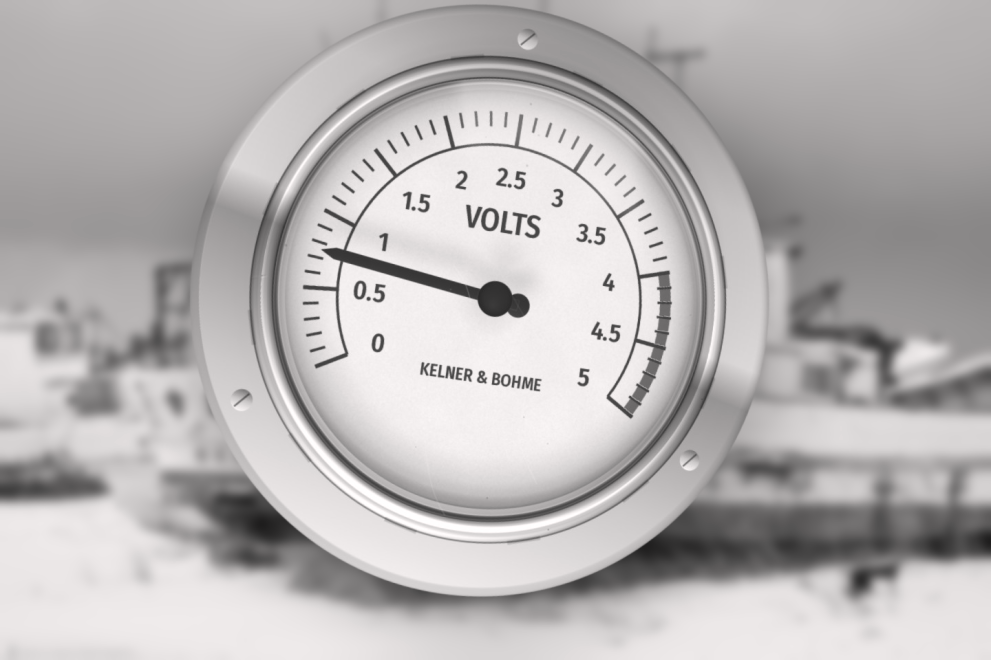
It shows **0.75** V
